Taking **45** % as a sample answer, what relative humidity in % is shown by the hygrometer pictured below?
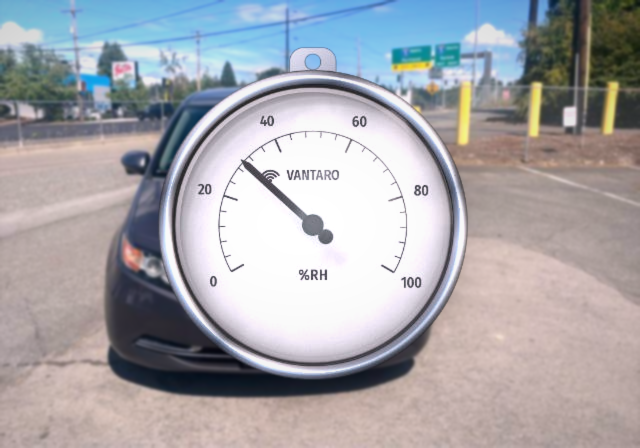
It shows **30** %
